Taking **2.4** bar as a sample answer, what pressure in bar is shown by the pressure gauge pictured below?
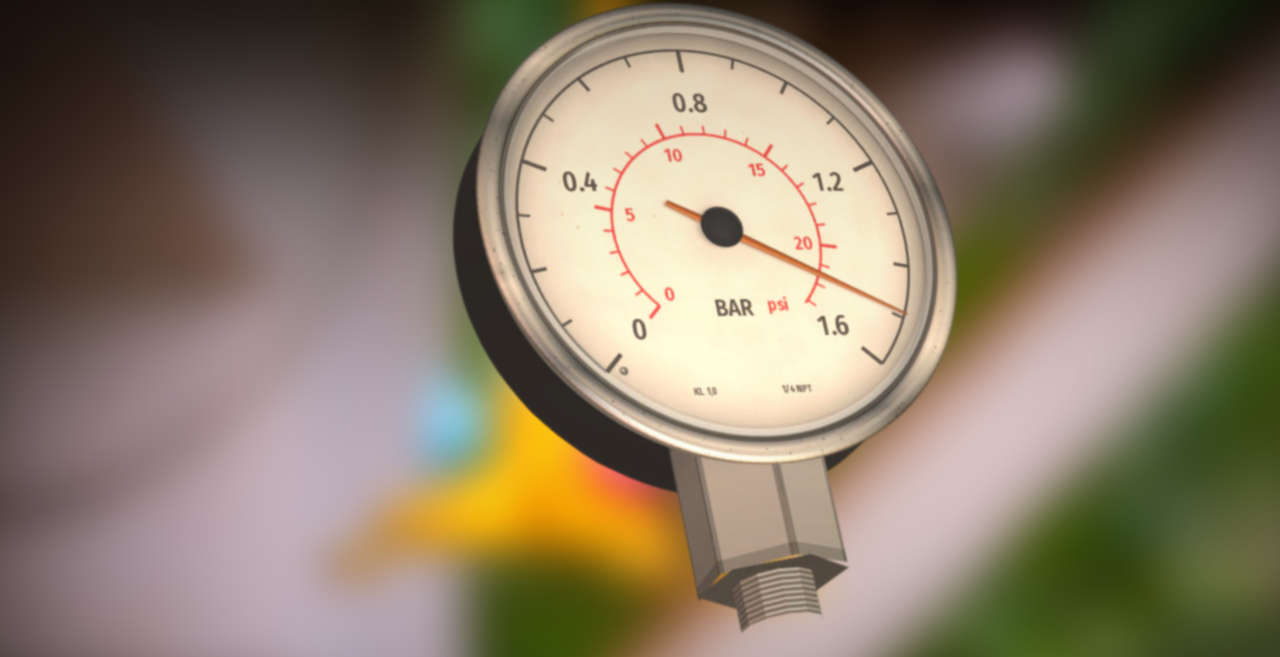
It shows **1.5** bar
